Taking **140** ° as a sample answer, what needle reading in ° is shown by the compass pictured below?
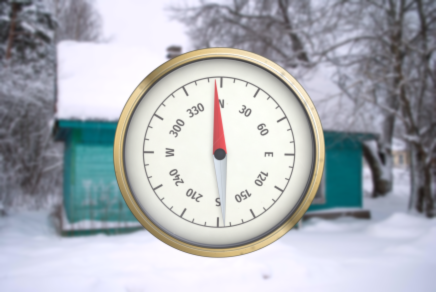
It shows **355** °
